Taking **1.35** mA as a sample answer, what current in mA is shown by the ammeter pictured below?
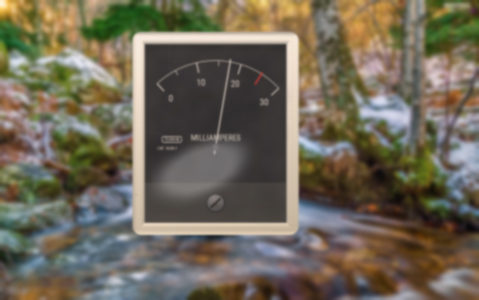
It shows **17.5** mA
